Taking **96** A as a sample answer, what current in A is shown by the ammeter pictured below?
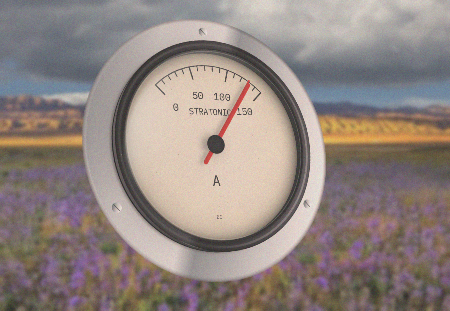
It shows **130** A
